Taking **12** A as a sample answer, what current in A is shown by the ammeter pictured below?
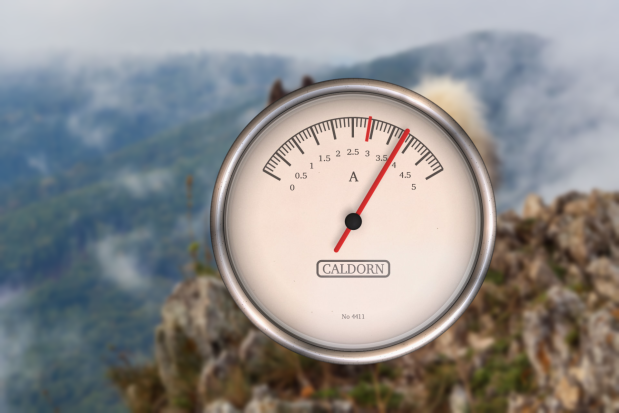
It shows **3.8** A
